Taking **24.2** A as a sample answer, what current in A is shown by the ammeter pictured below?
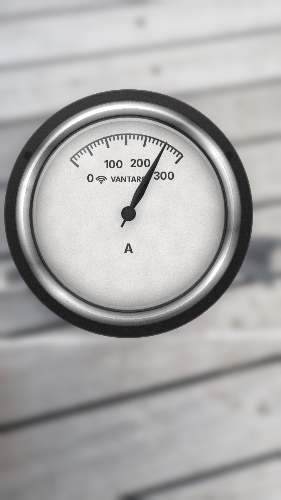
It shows **250** A
